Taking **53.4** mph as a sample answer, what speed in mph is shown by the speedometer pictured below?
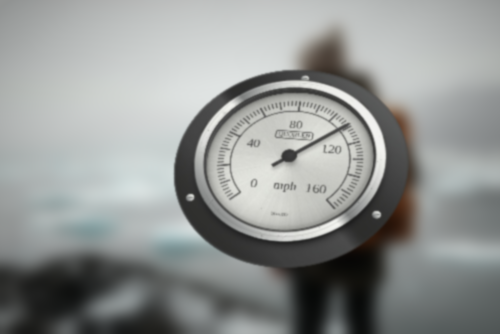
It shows **110** mph
